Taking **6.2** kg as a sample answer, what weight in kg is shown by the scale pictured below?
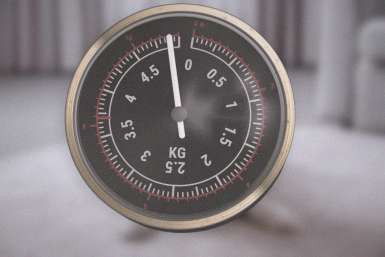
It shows **4.9** kg
